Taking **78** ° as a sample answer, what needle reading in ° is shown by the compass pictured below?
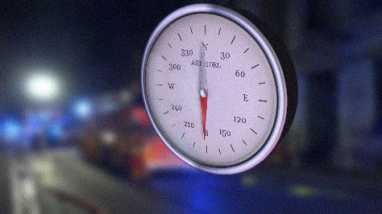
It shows **180** °
